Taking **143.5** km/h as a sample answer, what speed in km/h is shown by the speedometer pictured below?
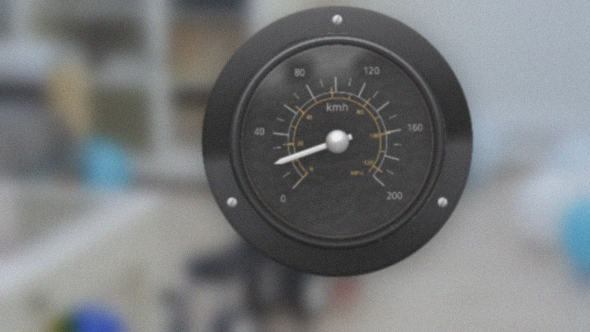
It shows **20** km/h
